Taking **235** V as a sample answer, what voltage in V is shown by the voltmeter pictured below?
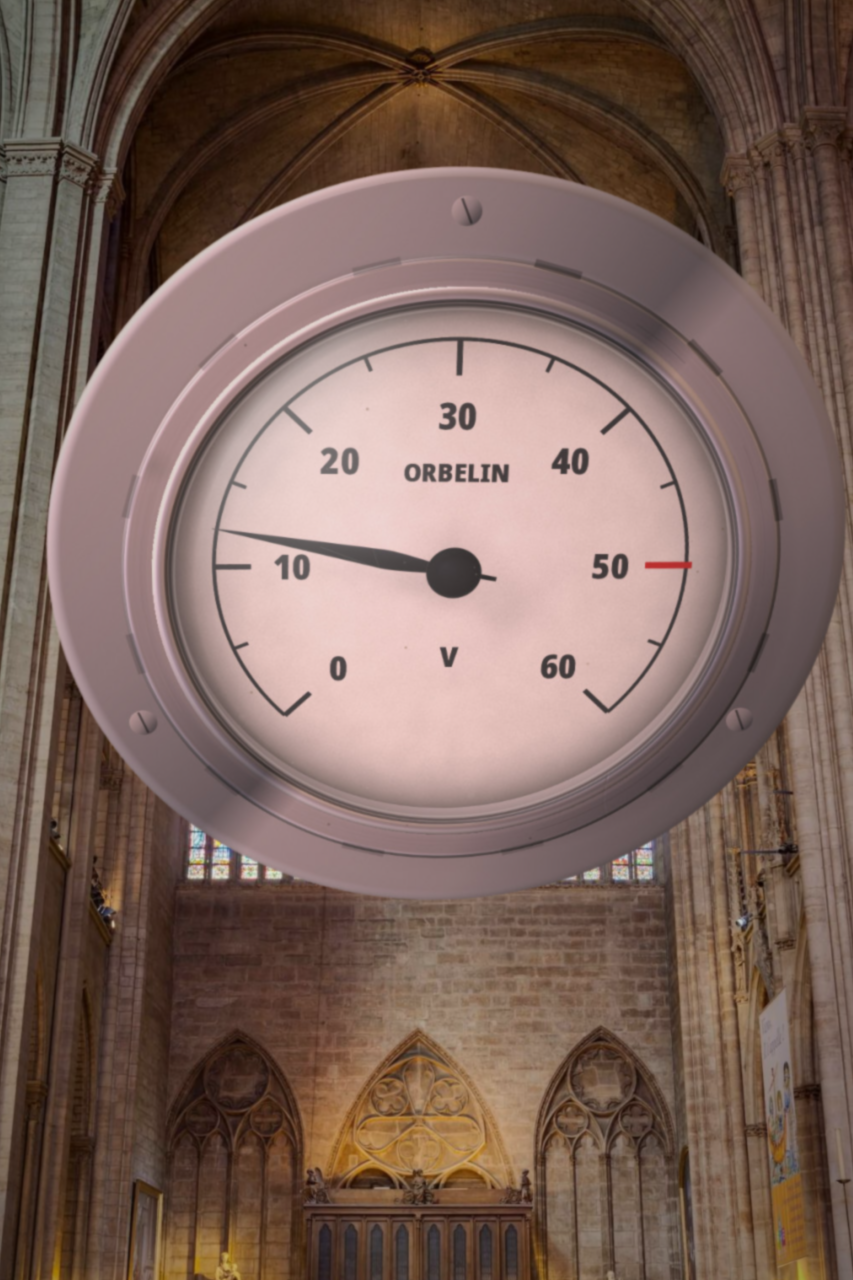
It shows **12.5** V
